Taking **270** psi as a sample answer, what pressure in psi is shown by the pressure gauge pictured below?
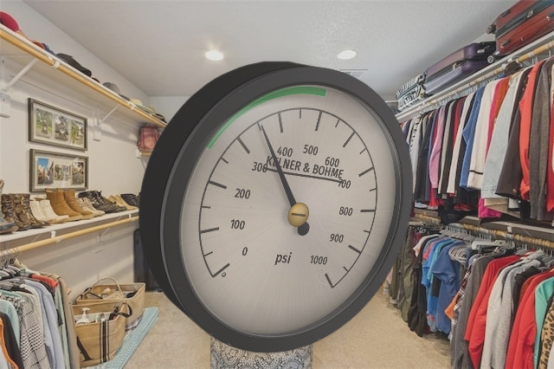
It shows **350** psi
